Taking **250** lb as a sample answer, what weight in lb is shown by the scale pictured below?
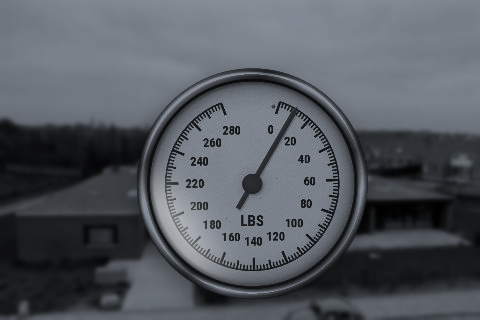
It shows **10** lb
